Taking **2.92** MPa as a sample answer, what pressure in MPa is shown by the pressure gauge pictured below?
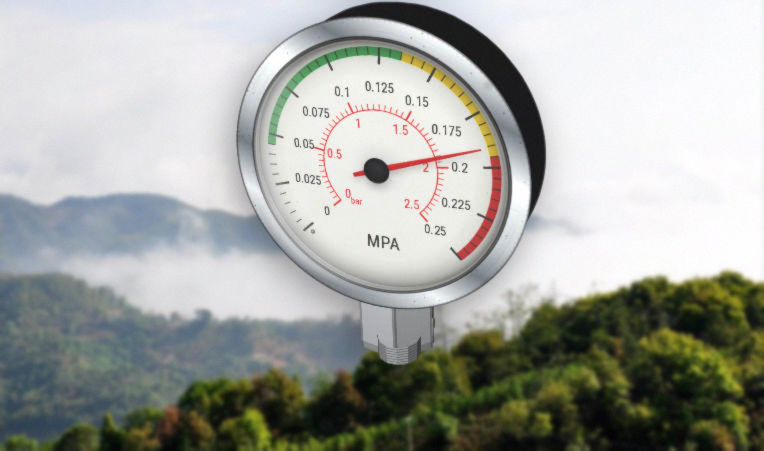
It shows **0.19** MPa
